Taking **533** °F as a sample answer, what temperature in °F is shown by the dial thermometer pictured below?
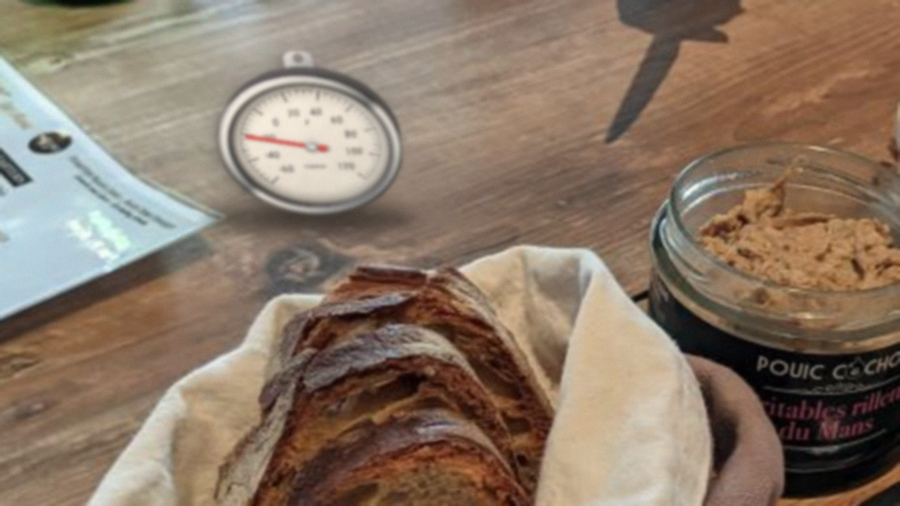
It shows **-20** °F
